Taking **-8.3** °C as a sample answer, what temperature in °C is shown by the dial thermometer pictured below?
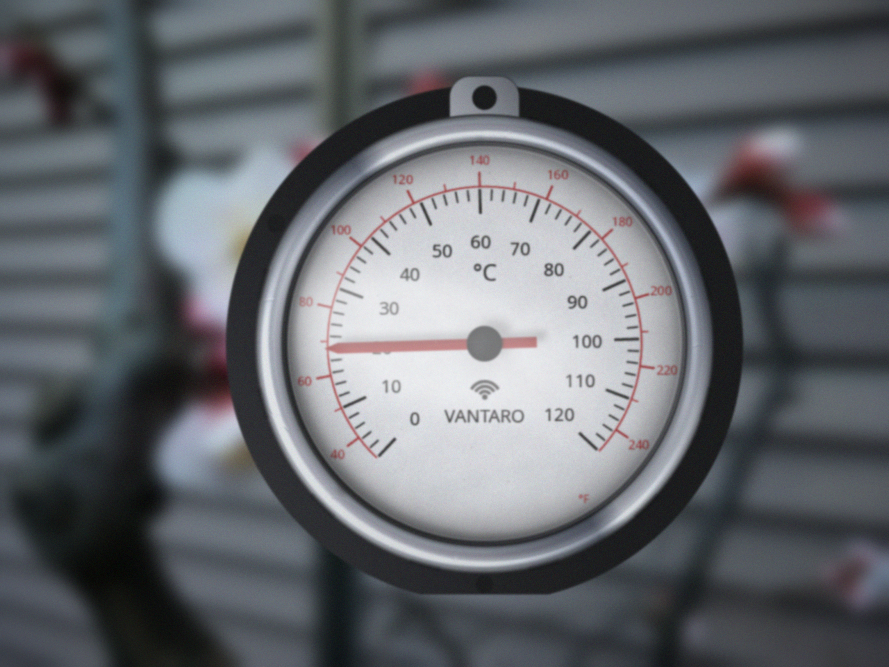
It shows **20** °C
